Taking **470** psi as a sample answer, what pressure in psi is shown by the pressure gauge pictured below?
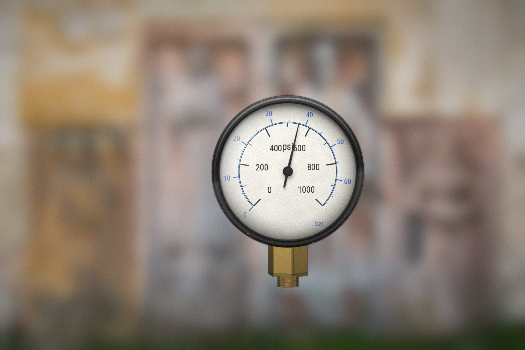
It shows **550** psi
